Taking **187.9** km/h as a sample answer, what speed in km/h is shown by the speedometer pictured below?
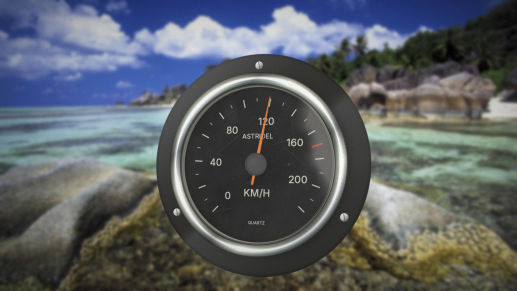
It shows **120** km/h
